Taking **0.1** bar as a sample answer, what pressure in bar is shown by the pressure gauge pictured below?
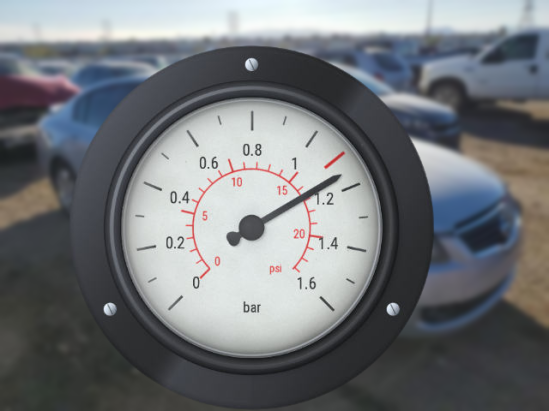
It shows **1.15** bar
